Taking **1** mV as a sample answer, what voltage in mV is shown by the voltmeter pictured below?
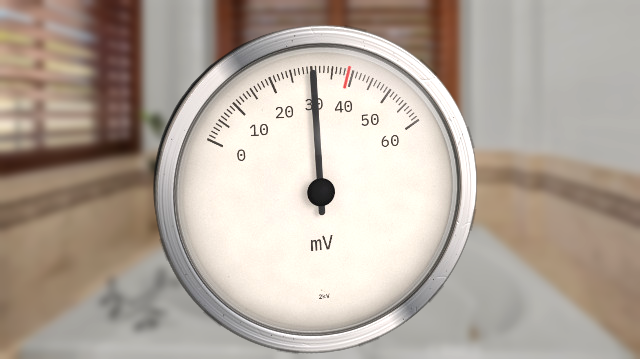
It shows **30** mV
